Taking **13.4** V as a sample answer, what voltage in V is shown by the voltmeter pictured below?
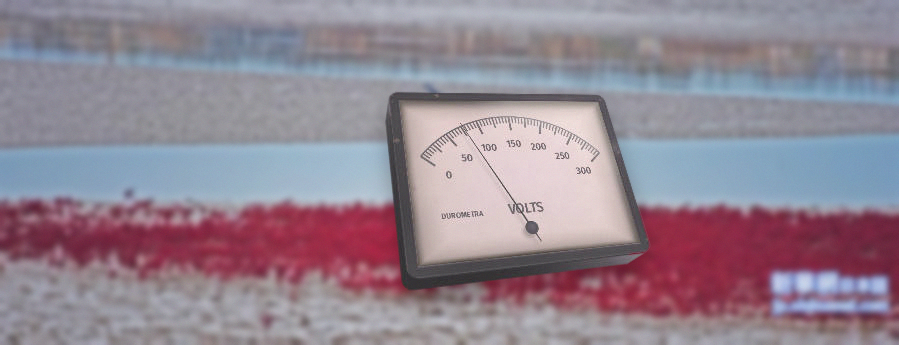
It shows **75** V
